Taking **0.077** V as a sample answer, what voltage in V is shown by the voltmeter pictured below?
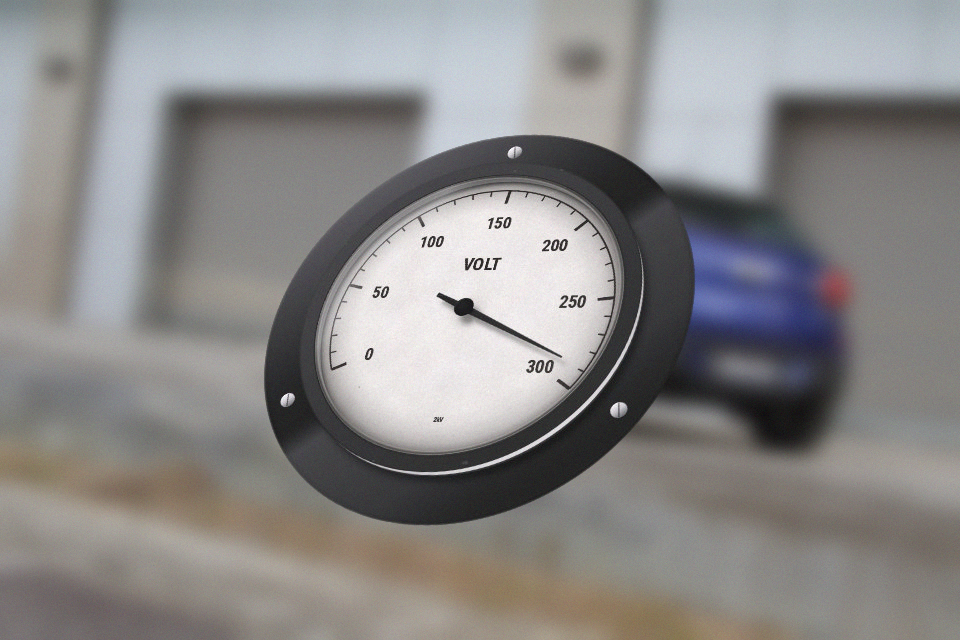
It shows **290** V
